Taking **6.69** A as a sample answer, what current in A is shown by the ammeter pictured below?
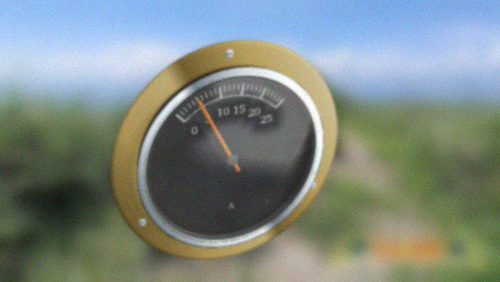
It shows **5** A
